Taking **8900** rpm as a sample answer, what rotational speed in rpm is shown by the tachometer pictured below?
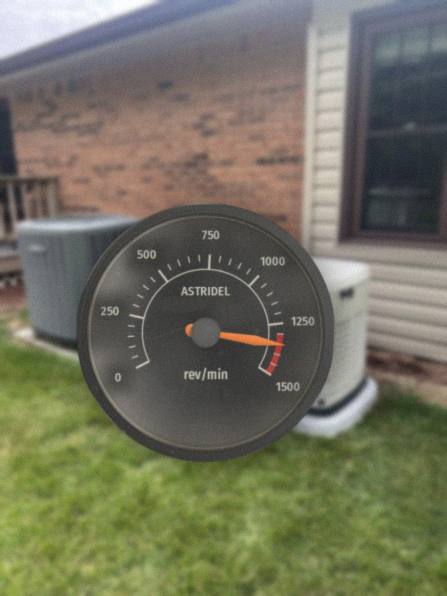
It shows **1350** rpm
